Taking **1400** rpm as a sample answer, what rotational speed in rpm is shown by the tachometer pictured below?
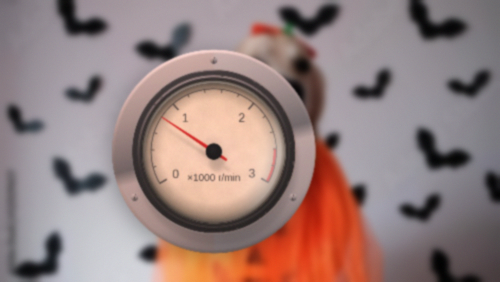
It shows **800** rpm
